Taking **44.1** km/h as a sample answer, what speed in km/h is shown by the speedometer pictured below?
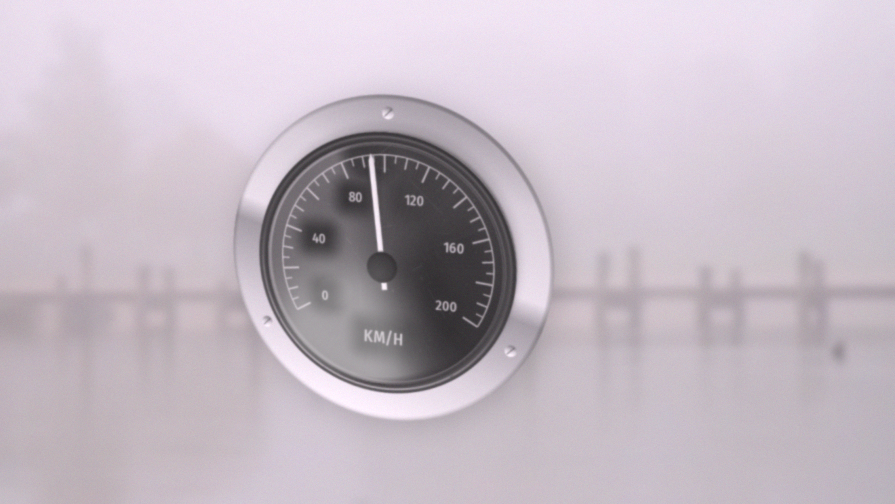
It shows **95** km/h
